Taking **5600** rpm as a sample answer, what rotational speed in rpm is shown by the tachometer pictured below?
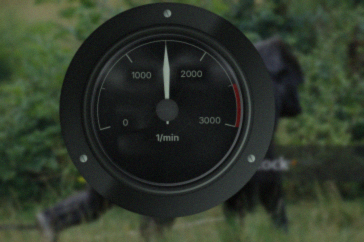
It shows **1500** rpm
